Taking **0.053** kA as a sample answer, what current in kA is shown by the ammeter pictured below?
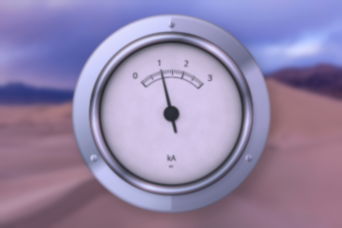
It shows **1** kA
